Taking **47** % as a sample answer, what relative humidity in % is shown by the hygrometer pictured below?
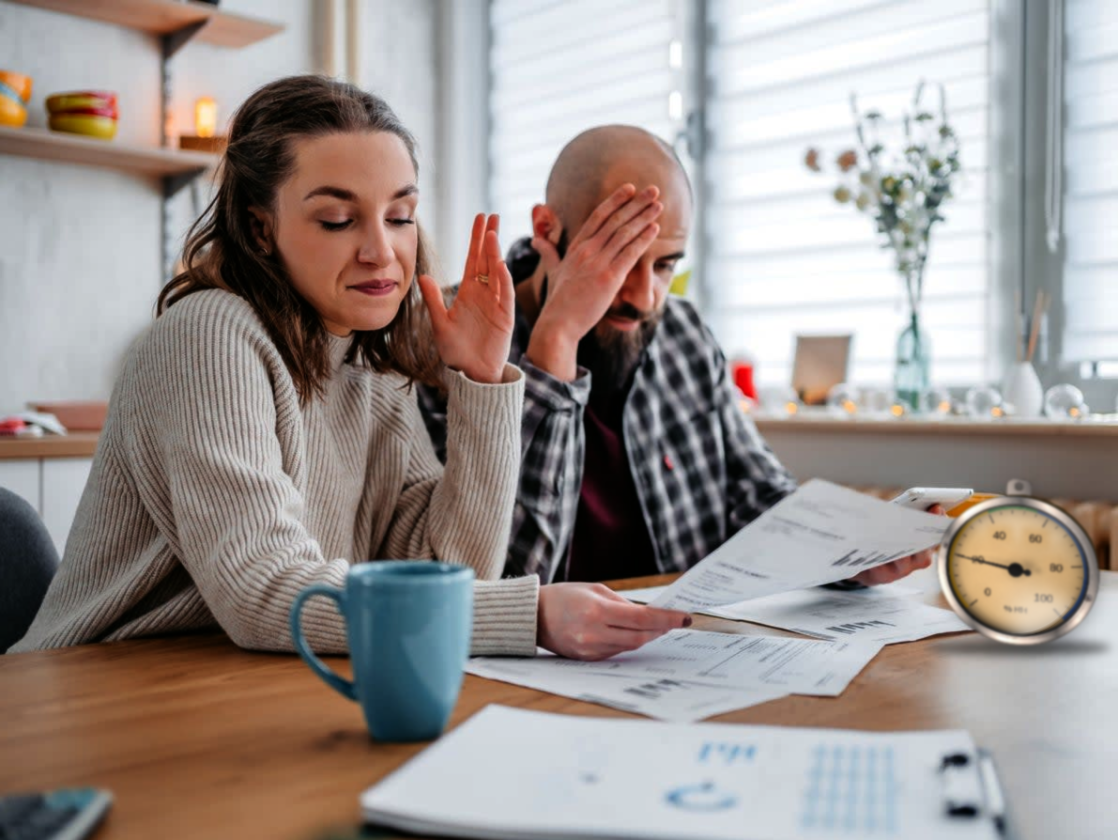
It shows **20** %
